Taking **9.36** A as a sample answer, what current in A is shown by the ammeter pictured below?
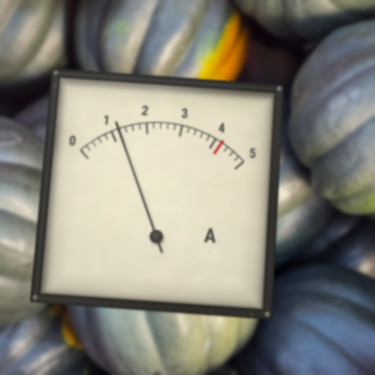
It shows **1.2** A
